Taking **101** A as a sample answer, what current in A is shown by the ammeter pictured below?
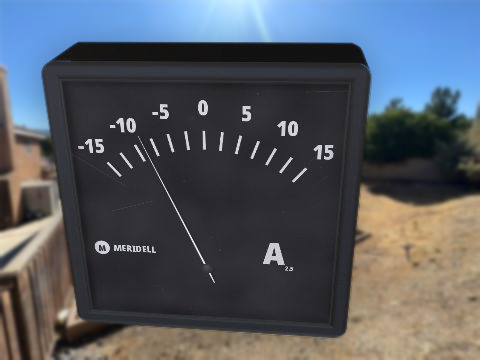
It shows **-8.75** A
